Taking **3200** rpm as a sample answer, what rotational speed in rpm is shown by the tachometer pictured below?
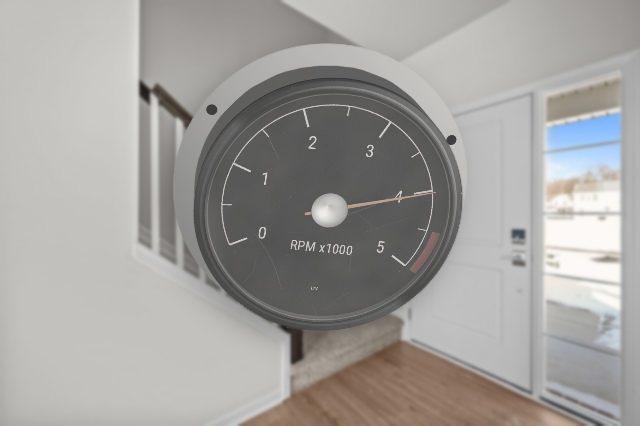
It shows **4000** rpm
